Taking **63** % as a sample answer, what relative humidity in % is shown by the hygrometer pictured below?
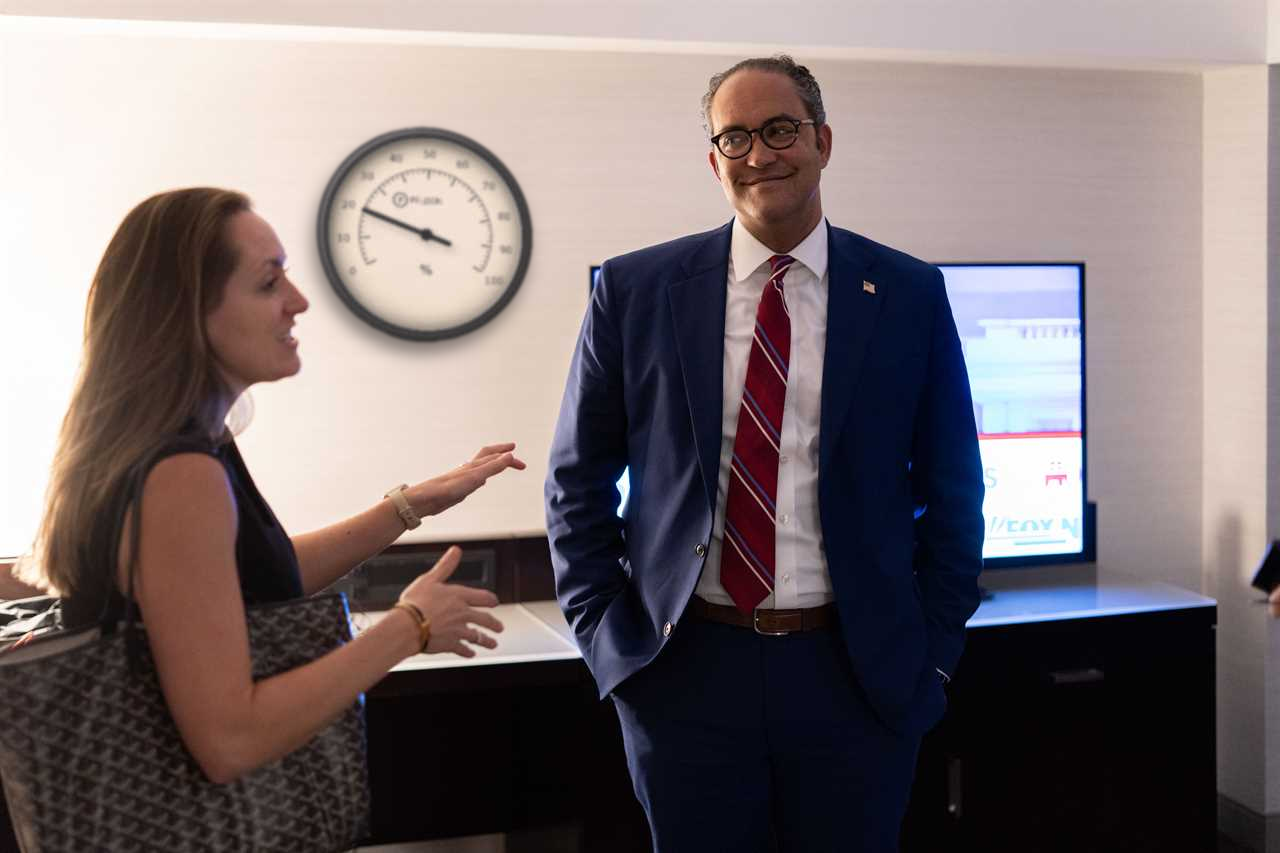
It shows **20** %
